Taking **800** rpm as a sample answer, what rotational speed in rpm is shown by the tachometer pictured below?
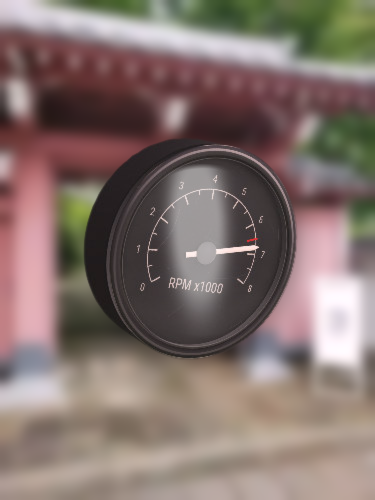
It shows **6750** rpm
